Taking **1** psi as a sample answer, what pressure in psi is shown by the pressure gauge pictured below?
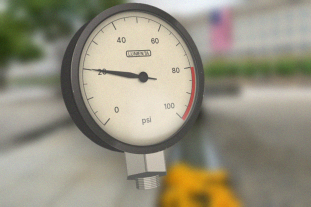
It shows **20** psi
